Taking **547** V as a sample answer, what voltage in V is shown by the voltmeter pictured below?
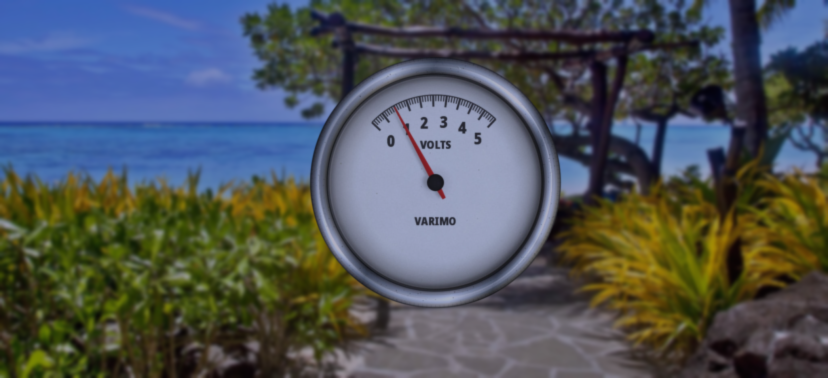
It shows **1** V
